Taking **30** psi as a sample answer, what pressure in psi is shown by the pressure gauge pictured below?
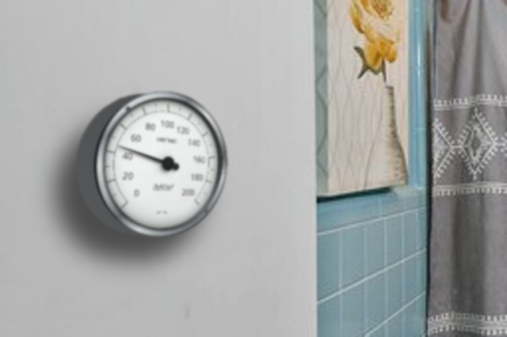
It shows **45** psi
